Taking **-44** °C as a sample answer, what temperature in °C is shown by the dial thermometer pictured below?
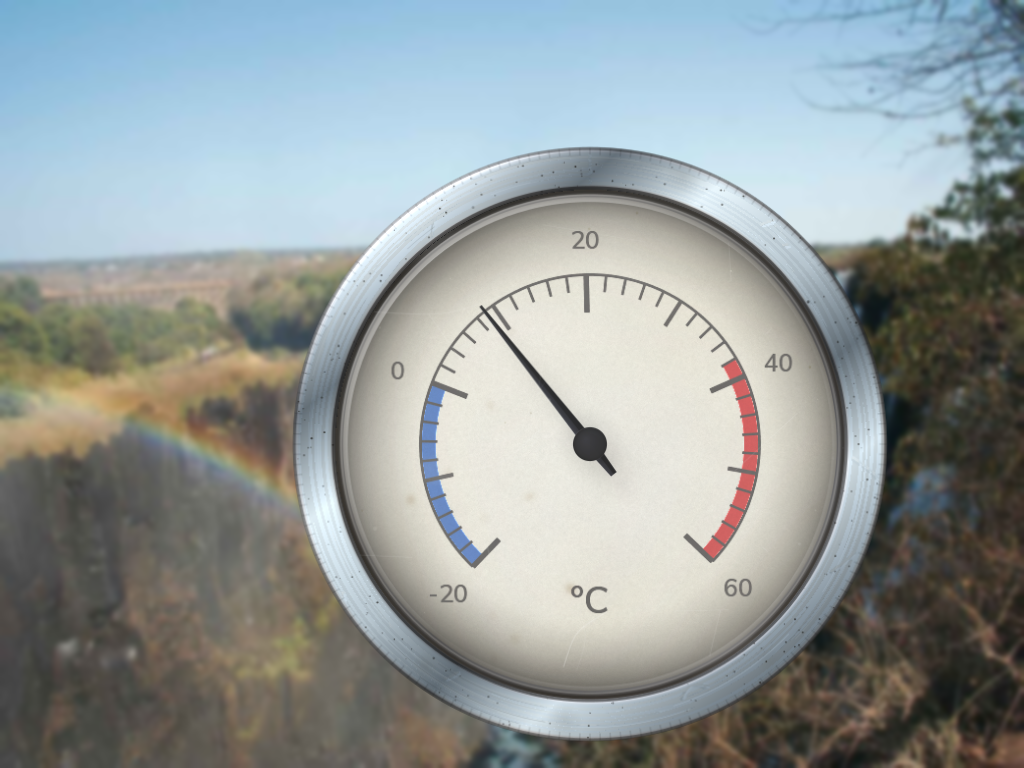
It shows **9** °C
